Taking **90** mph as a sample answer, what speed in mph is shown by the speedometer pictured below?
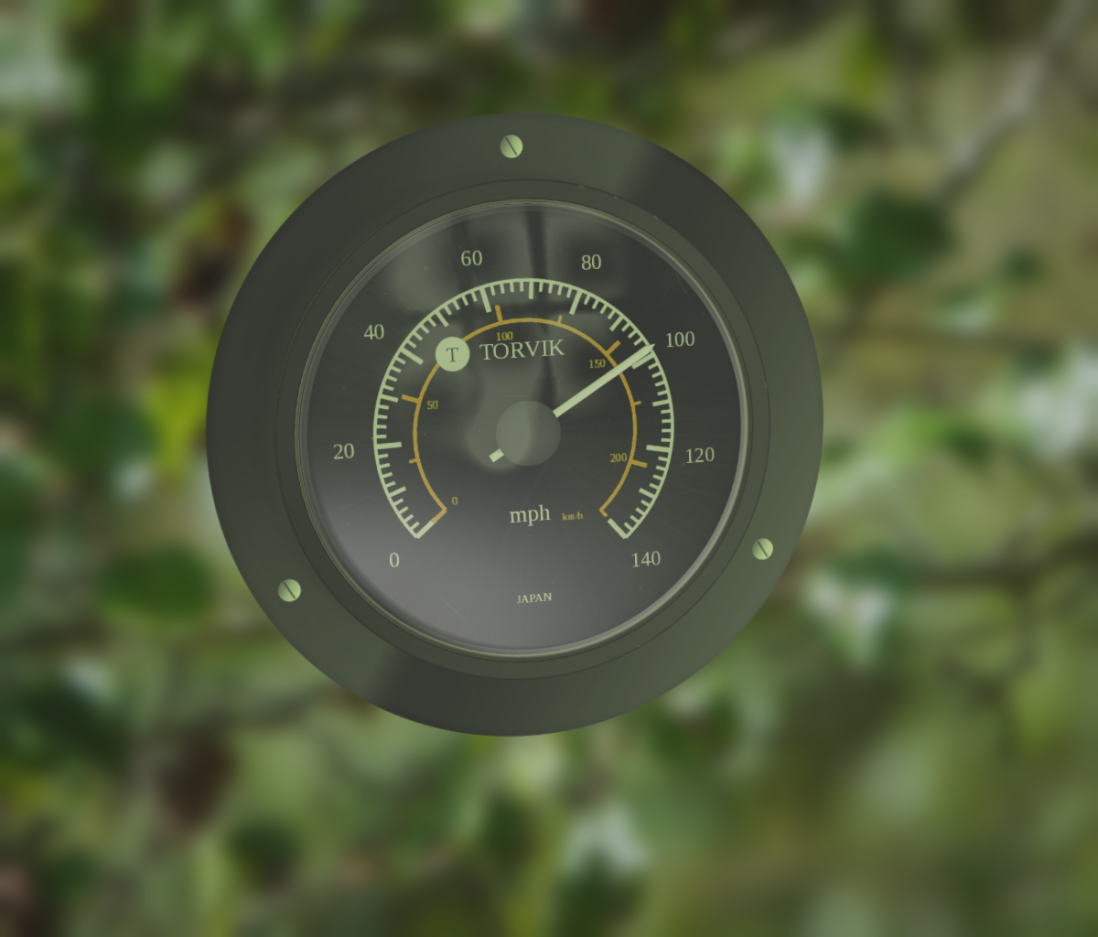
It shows **98** mph
